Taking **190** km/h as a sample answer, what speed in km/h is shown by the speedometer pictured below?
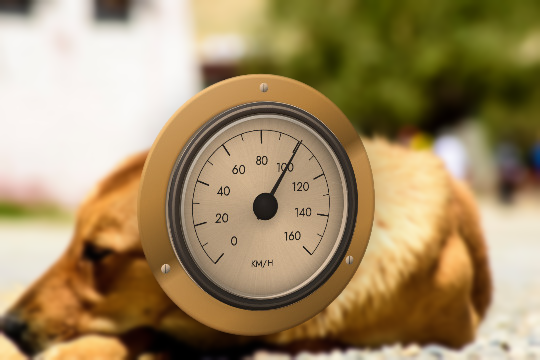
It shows **100** km/h
